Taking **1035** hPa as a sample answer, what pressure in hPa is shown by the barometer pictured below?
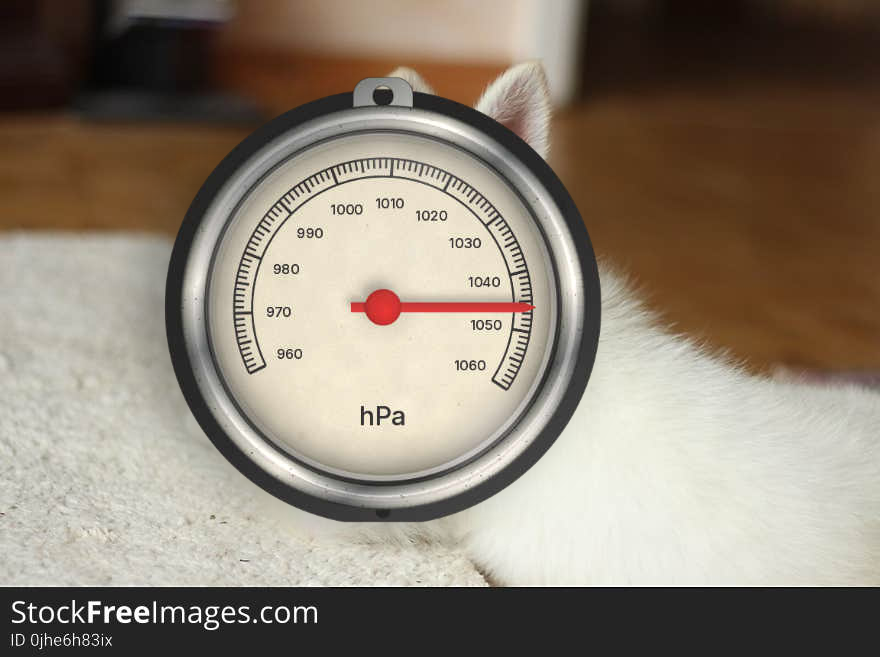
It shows **1046** hPa
